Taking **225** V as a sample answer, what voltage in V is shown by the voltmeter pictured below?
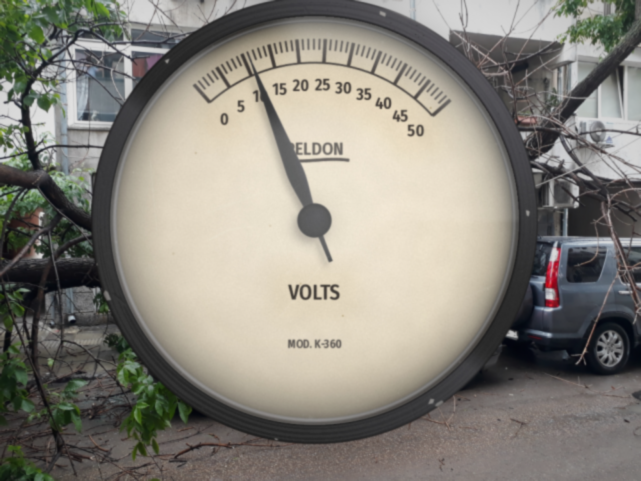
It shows **11** V
